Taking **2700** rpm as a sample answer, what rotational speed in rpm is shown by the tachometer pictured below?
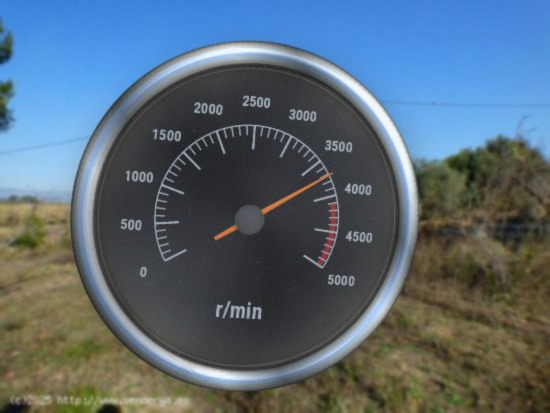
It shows **3700** rpm
